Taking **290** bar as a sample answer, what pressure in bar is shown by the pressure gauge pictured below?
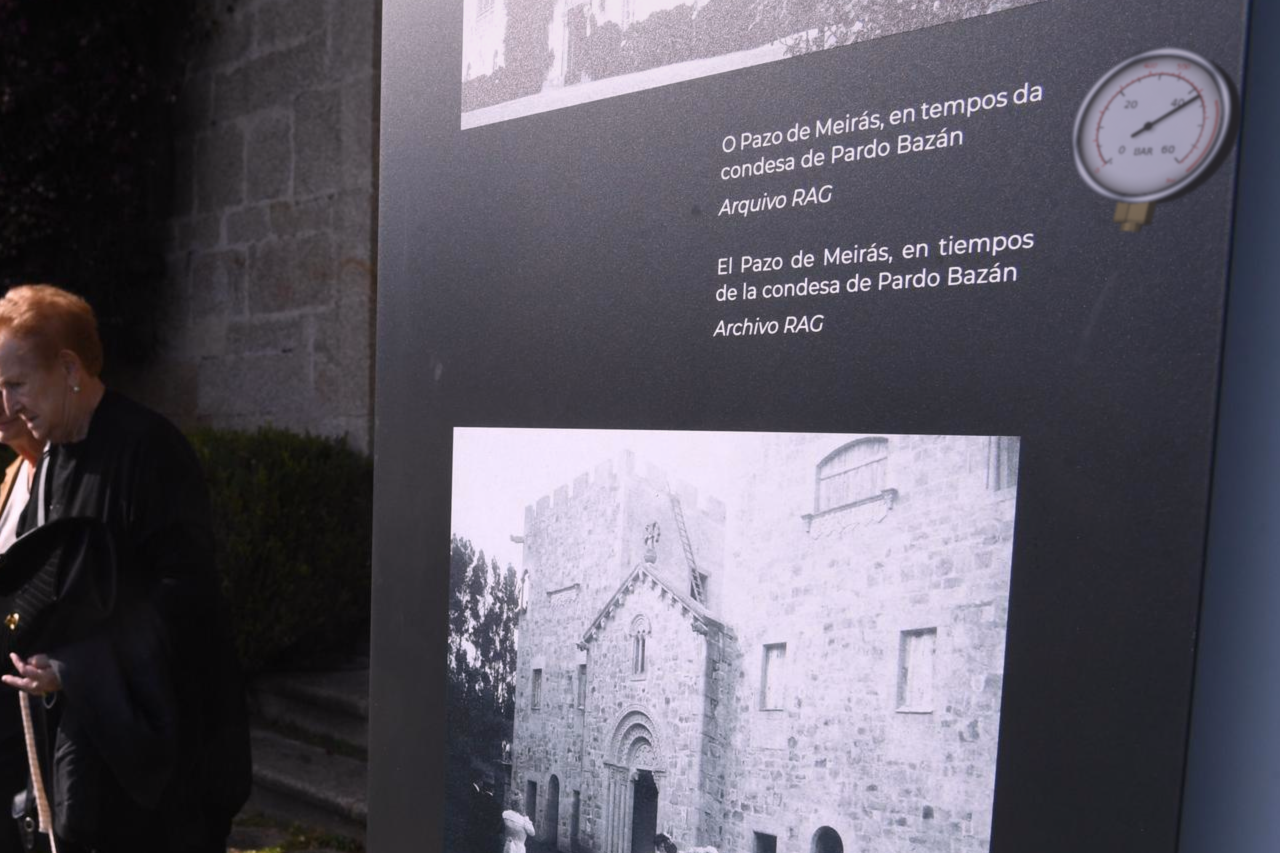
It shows **42.5** bar
